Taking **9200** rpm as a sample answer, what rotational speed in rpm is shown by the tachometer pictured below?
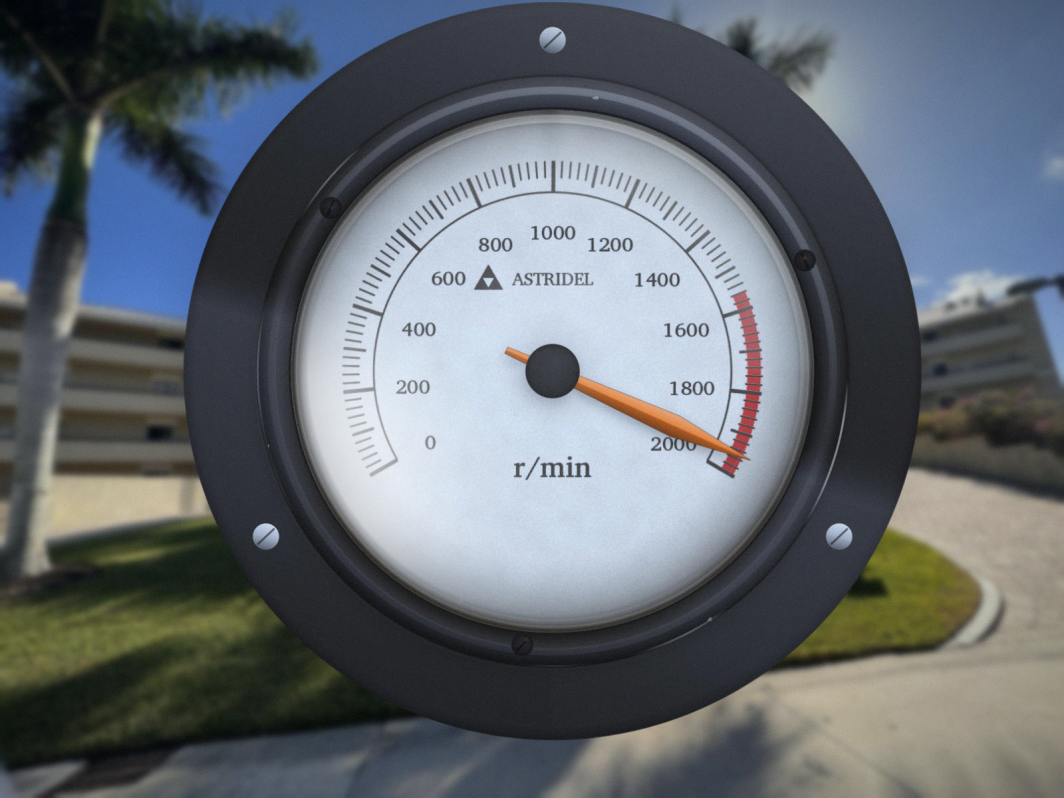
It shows **1950** rpm
